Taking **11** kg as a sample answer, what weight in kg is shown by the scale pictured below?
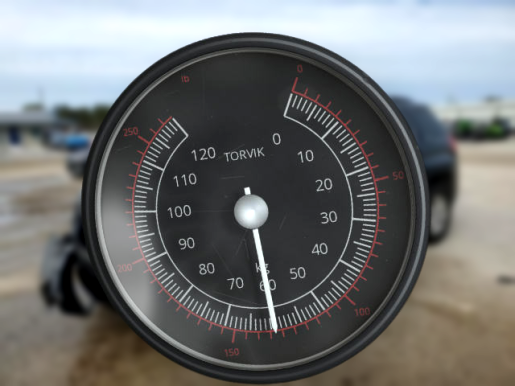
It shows **60** kg
